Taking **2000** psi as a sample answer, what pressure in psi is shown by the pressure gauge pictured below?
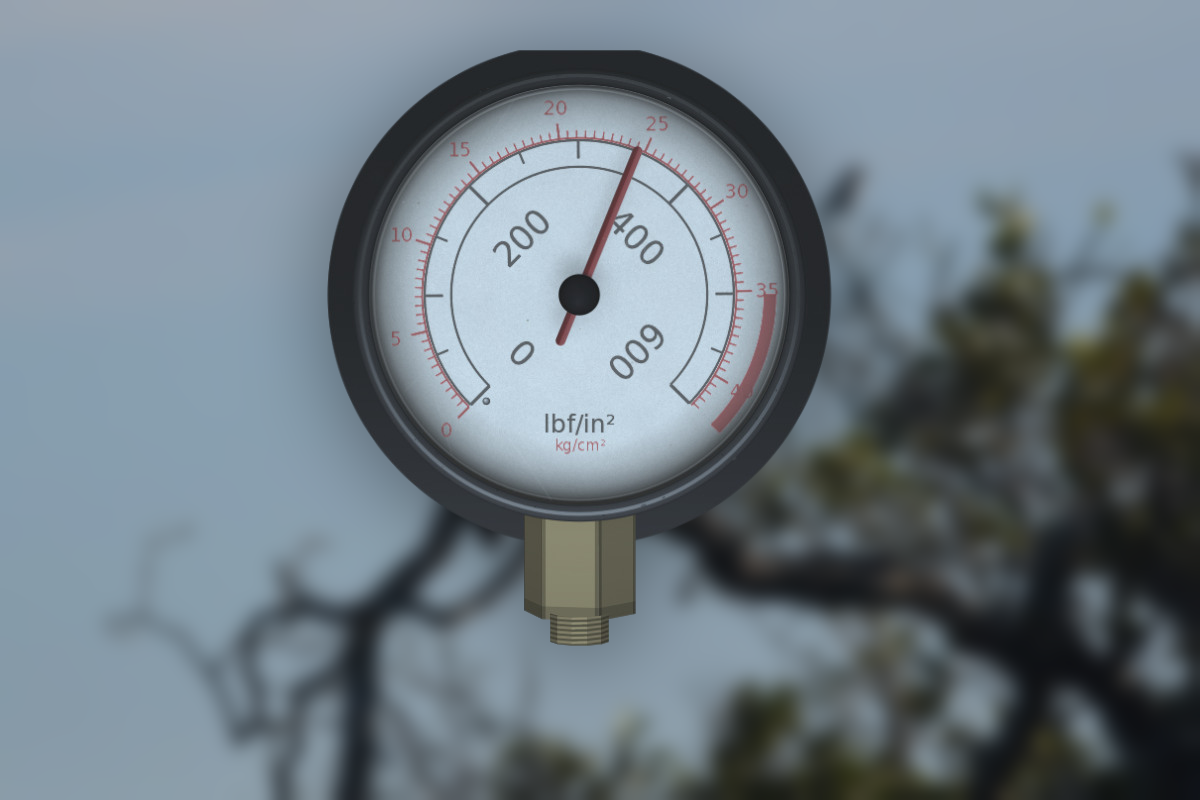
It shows **350** psi
